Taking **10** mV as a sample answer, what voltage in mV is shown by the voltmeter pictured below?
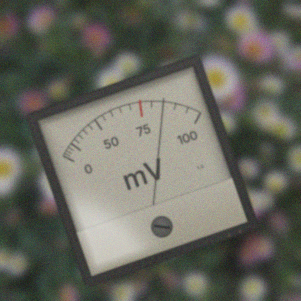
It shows **85** mV
